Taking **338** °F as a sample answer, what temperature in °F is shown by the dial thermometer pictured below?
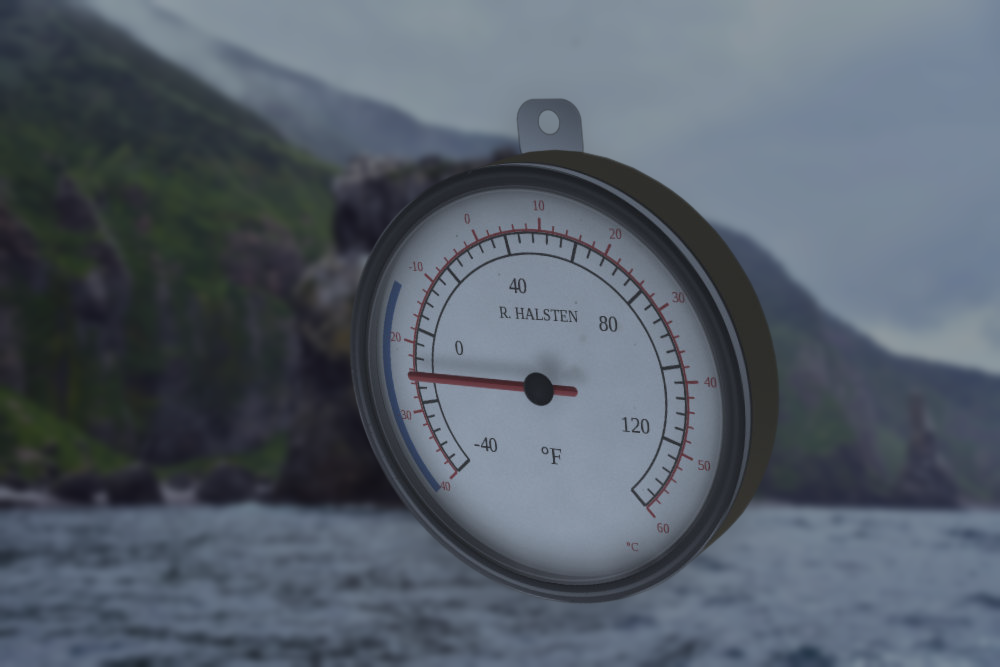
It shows **-12** °F
